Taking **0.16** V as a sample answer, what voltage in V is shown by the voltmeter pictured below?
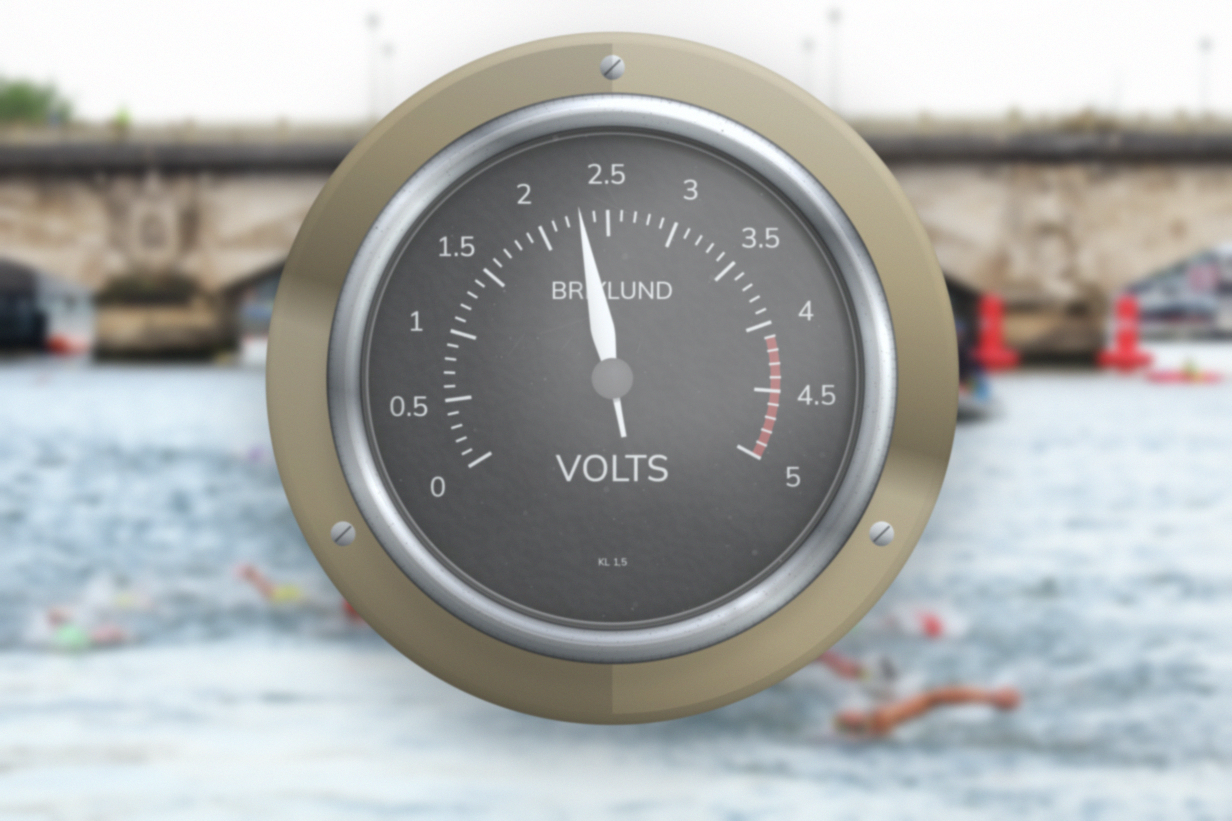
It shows **2.3** V
